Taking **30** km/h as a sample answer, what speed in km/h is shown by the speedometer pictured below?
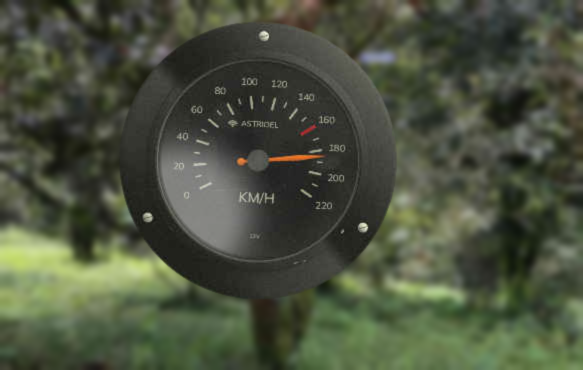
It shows **185** km/h
